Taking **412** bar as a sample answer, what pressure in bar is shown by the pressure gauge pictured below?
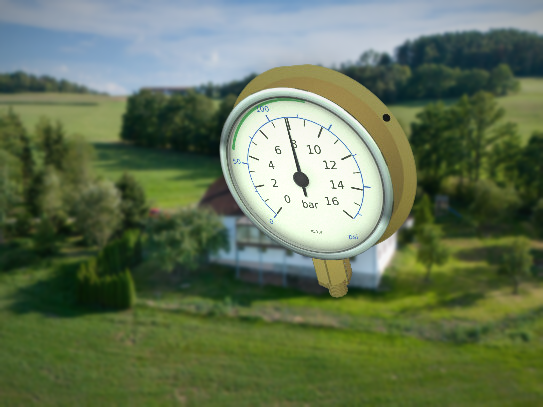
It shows **8** bar
